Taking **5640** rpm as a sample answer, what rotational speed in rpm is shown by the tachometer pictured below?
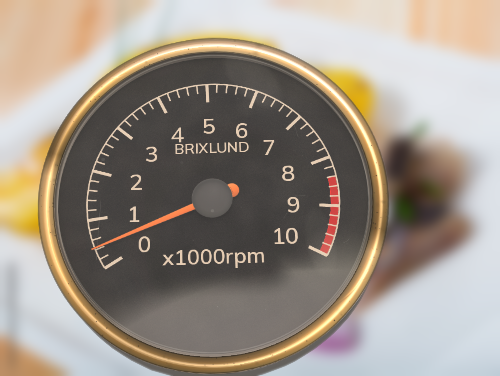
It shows **400** rpm
